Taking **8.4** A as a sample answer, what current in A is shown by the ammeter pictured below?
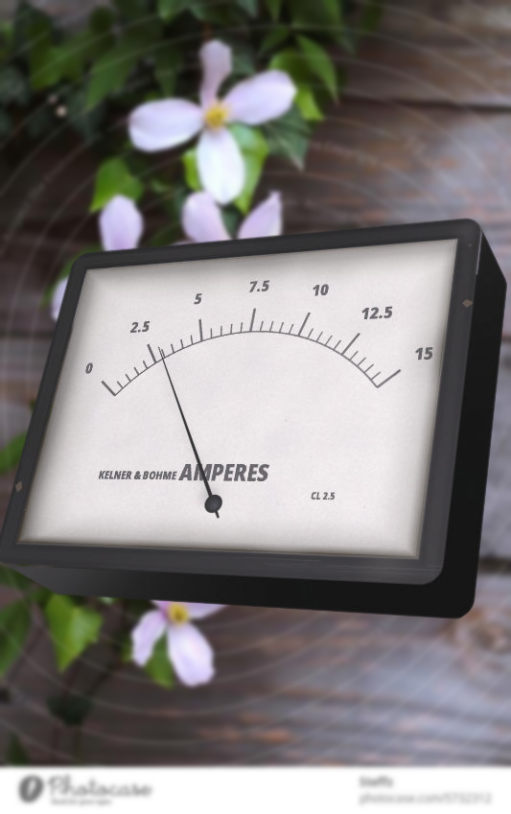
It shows **3** A
